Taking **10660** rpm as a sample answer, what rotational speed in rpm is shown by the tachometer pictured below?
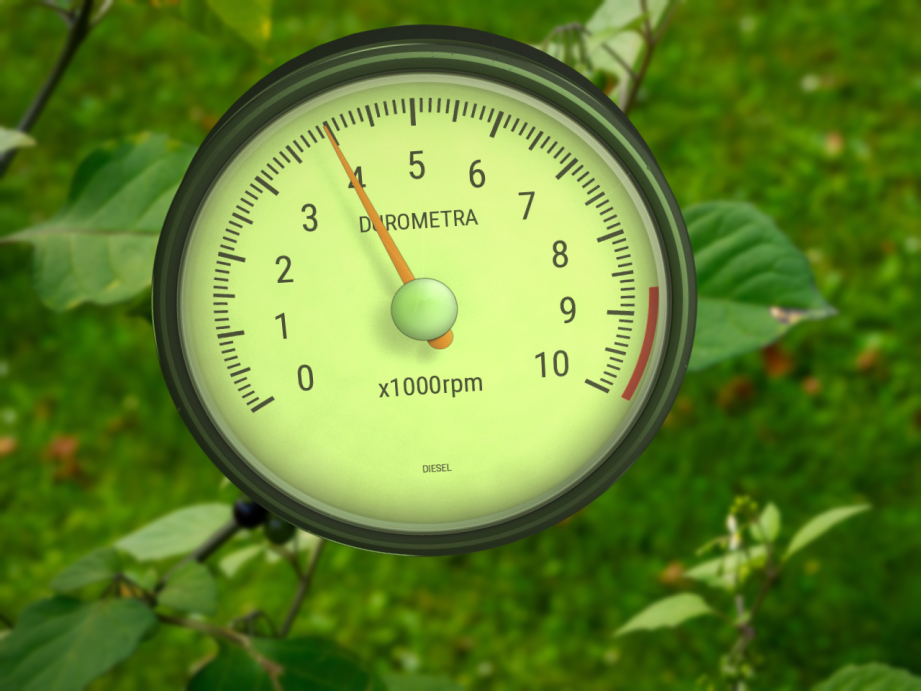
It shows **4000** rpm
